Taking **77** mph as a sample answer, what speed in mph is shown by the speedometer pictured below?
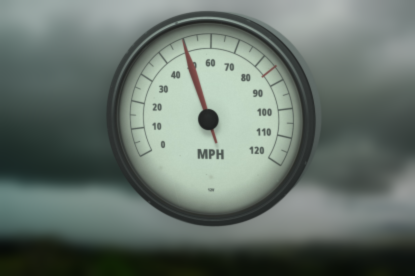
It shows **50** mph
